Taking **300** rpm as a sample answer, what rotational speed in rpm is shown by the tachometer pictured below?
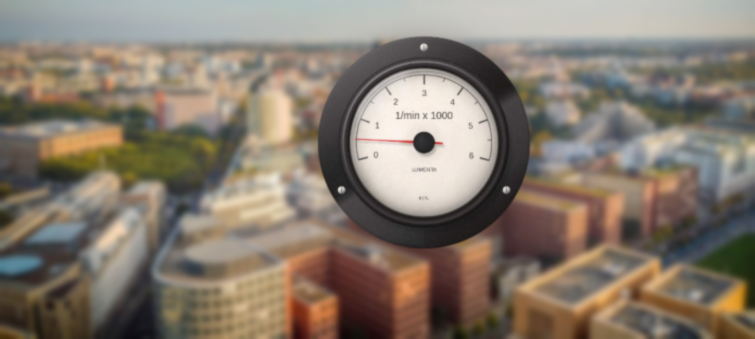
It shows **500** rpm
